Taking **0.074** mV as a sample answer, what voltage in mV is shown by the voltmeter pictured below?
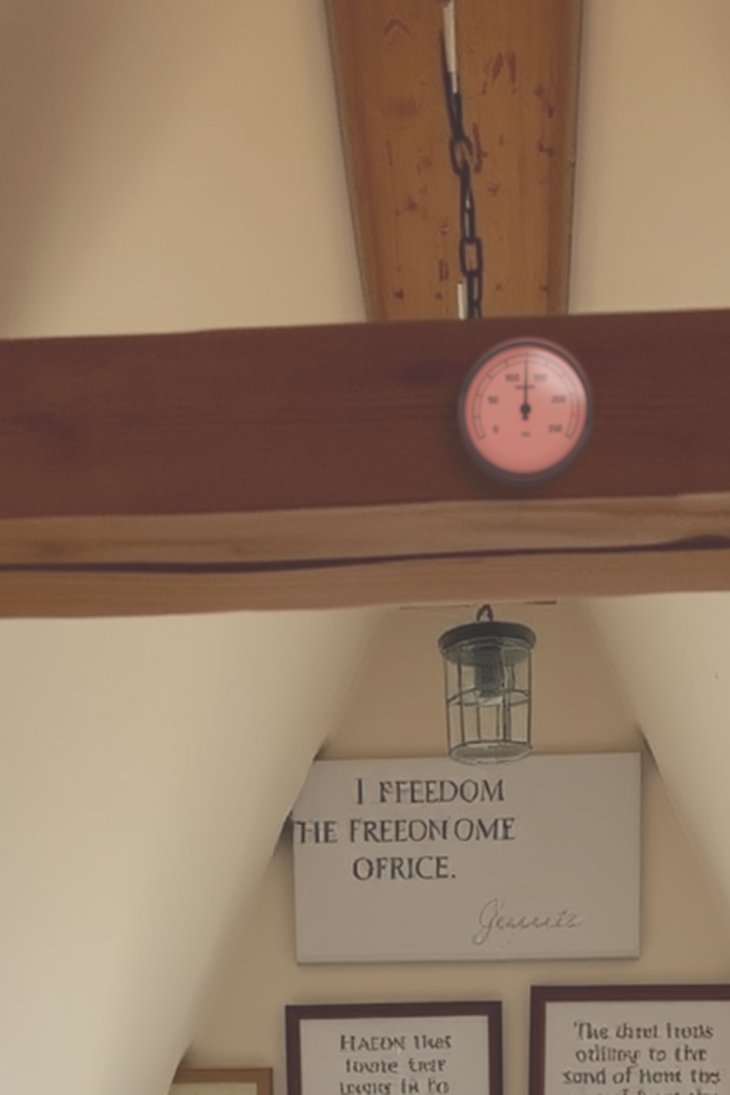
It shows **125** mV
